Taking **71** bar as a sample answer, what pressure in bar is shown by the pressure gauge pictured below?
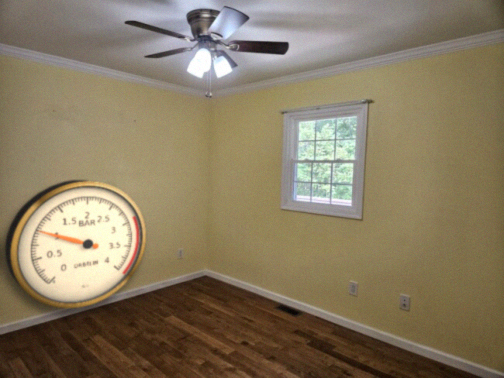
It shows **1** bar
